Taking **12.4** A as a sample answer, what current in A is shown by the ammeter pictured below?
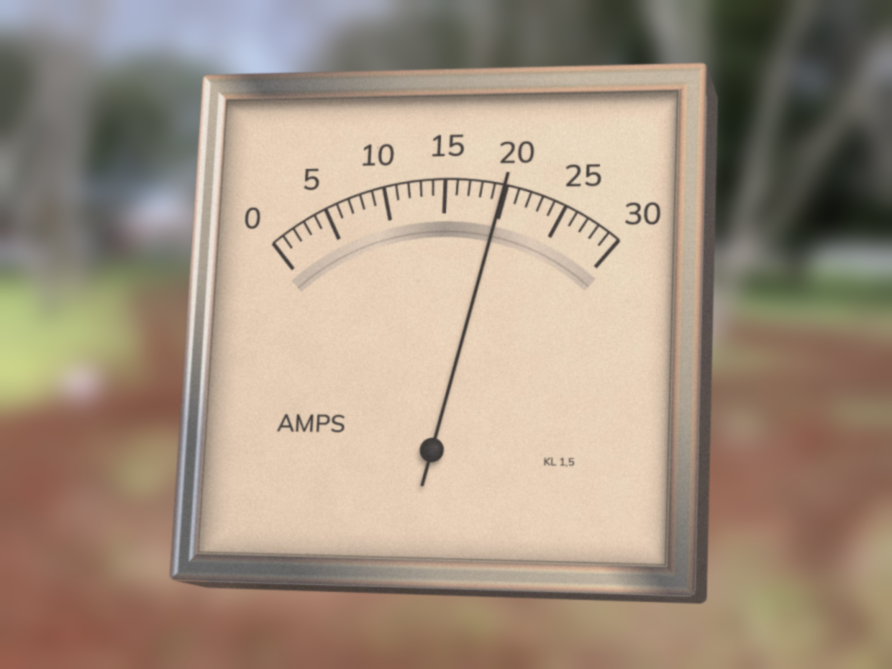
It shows **20** A
